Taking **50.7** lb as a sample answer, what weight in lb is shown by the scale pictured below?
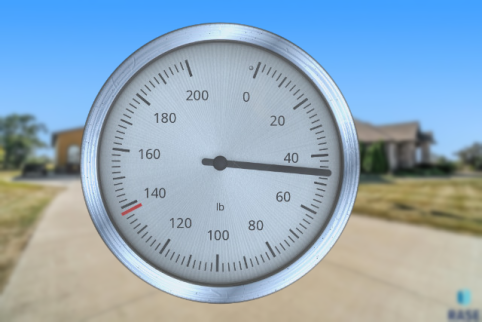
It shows **46** lb
